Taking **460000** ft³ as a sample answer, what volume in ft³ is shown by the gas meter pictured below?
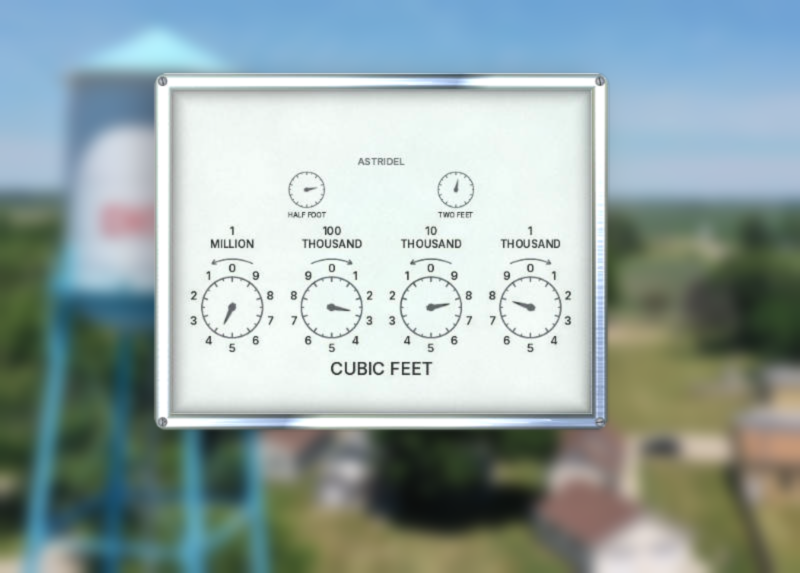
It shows **427800** ft³
